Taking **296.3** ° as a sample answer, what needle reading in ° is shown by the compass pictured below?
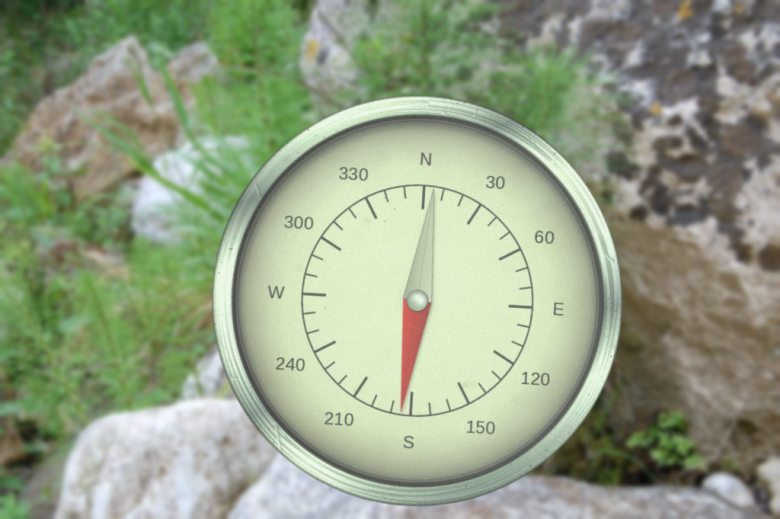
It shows **185** °
